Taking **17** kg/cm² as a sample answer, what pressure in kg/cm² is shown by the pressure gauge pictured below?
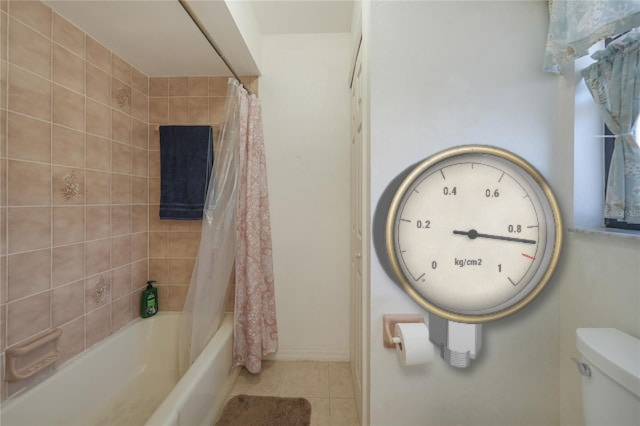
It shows **0.85** kg/cm²
